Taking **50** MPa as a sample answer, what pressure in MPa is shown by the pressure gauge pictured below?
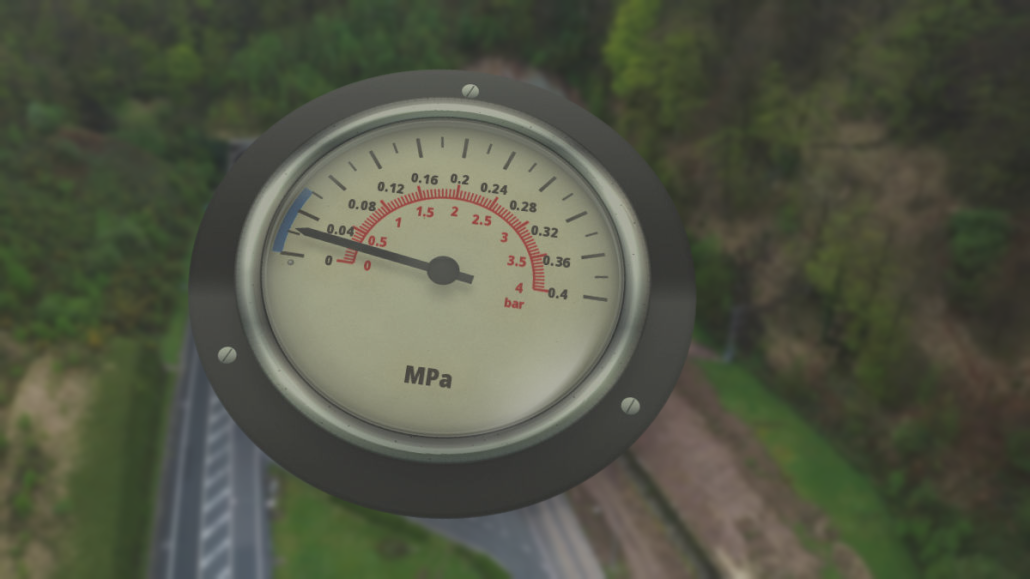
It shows **0.02** MPa
